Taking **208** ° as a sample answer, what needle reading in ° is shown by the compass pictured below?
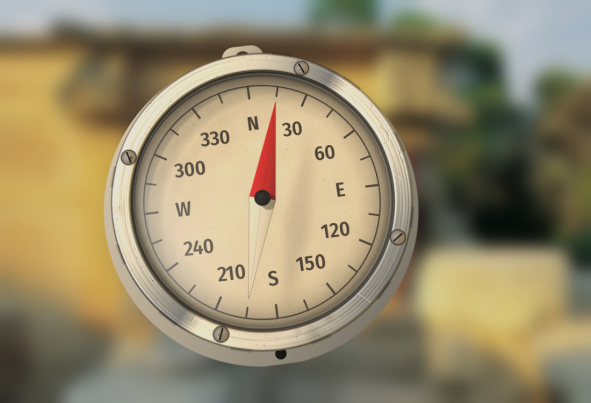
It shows **15** °
